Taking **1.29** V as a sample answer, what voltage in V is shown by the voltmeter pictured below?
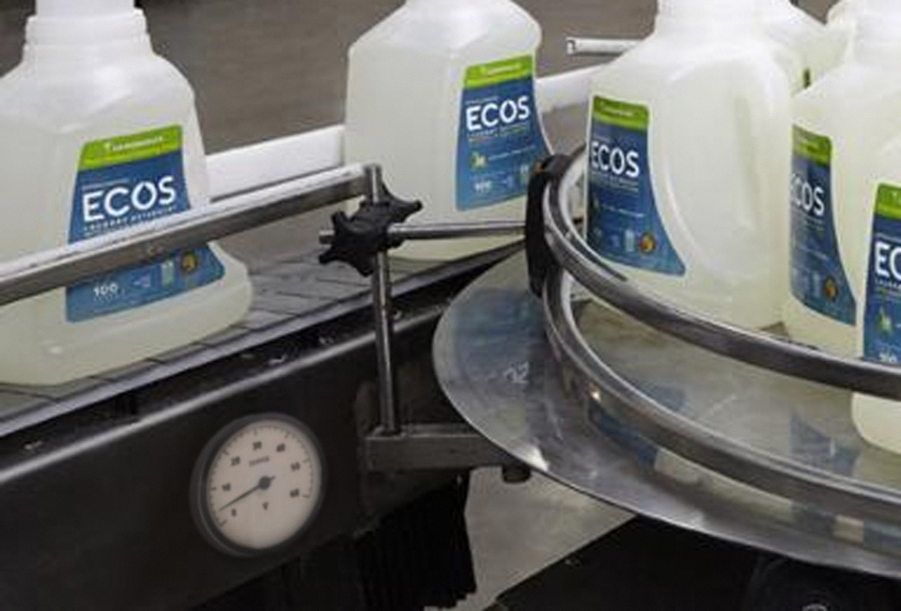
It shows **4** V
